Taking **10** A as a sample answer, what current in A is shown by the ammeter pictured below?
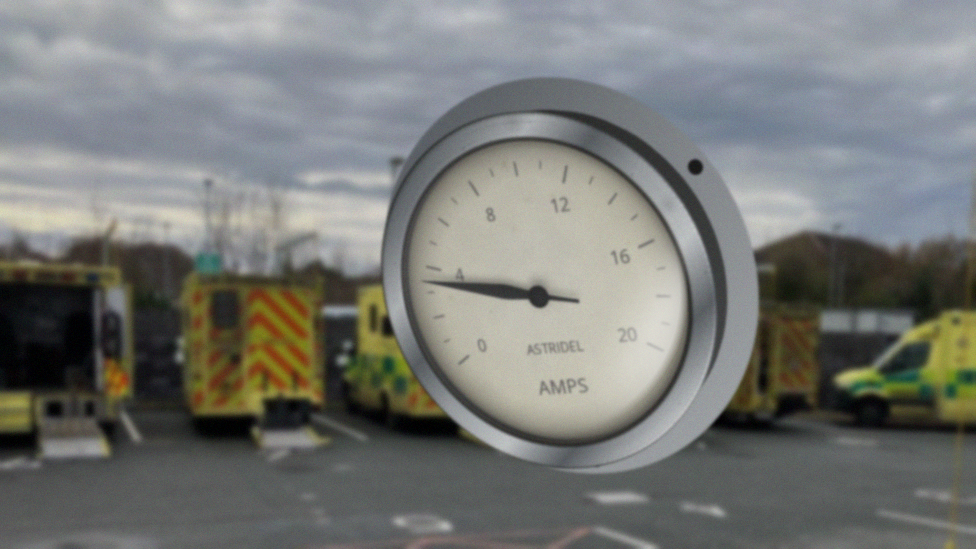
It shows **3.5** A
